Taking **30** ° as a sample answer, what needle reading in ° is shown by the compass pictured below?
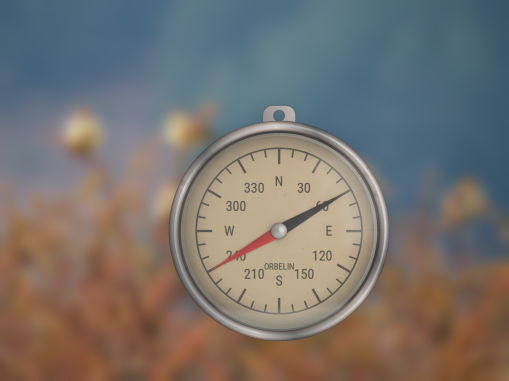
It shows **240** °
